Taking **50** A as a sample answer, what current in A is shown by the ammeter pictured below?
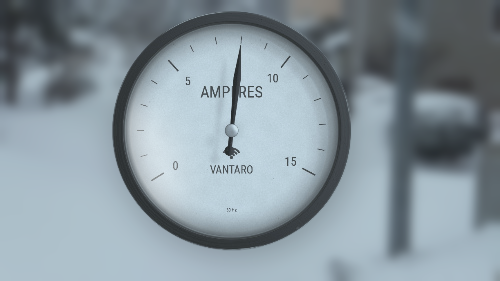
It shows **8** A
